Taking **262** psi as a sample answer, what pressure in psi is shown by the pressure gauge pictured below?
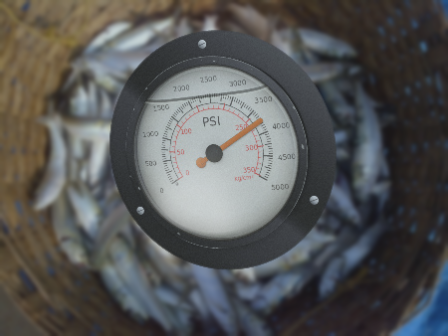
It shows **3750** psi
